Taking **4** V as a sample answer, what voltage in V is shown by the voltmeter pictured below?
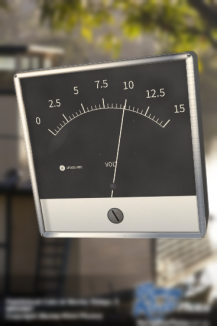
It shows **10** V
